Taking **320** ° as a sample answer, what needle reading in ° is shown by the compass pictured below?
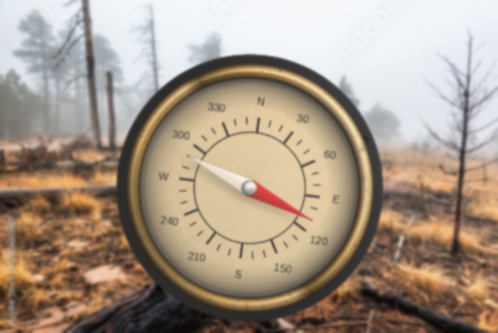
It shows **110** °
